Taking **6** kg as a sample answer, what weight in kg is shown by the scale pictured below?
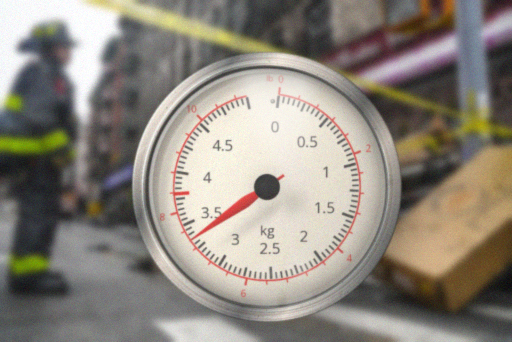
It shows **3.35** kg
